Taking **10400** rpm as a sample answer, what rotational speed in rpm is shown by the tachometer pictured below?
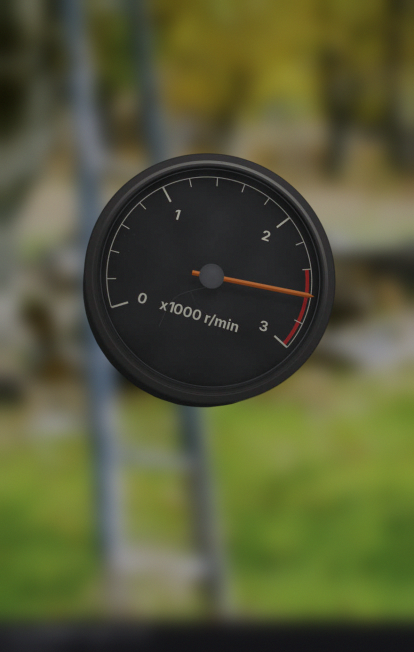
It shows **2600** rpm
